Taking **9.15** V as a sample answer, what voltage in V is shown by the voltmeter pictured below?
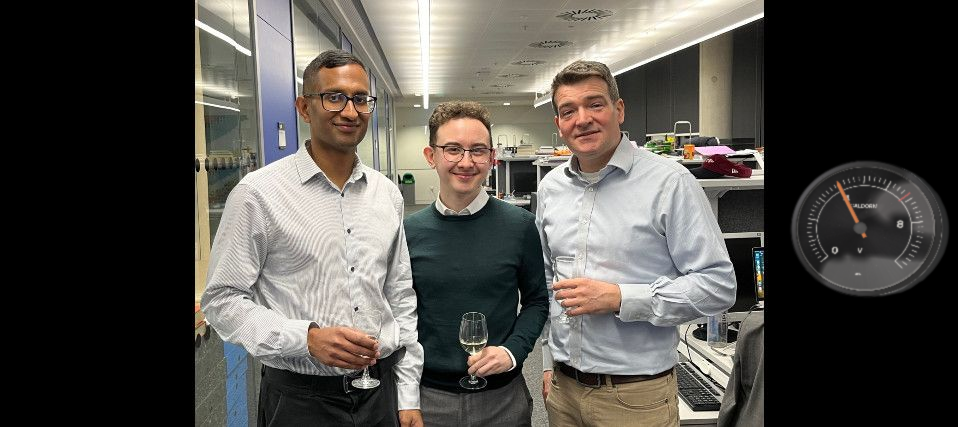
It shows **4** V
